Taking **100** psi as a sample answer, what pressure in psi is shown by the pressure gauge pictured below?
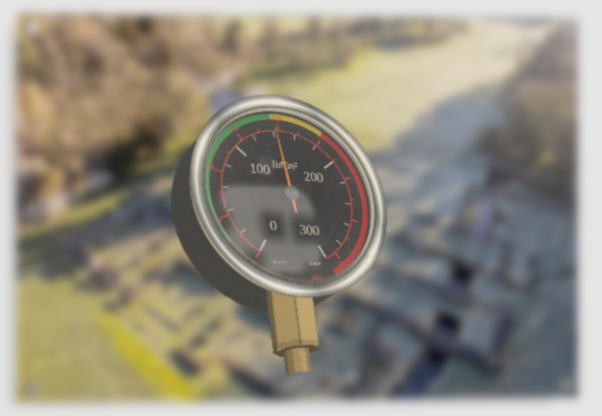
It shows **140** psi
